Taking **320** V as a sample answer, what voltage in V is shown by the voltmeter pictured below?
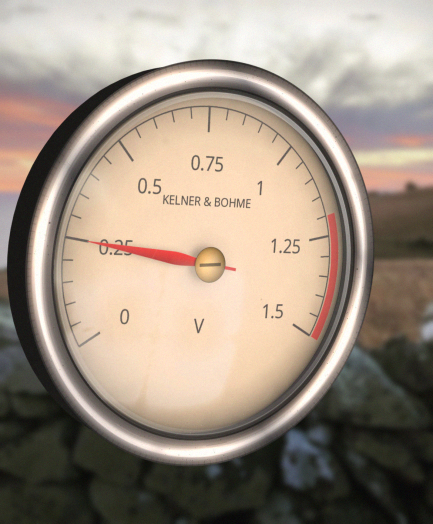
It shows **0.25** V
